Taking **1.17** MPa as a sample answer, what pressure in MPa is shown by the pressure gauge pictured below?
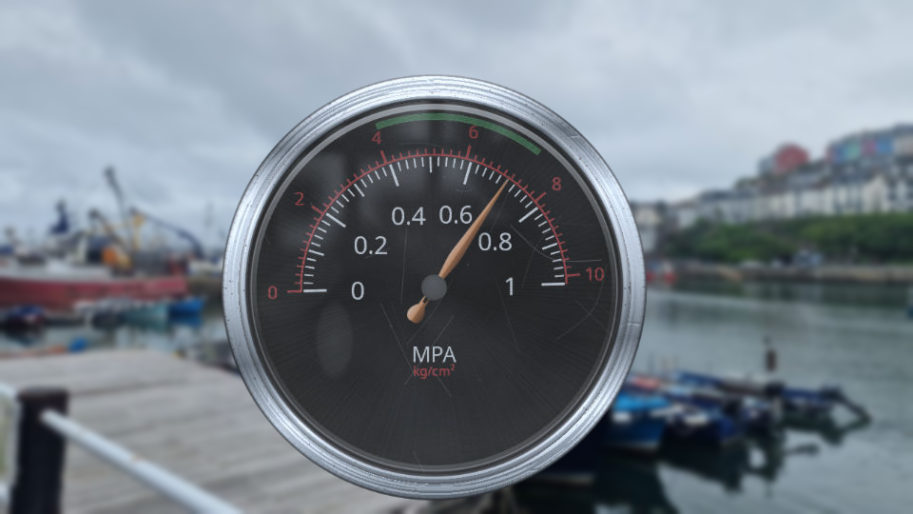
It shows **0.7** MPa
